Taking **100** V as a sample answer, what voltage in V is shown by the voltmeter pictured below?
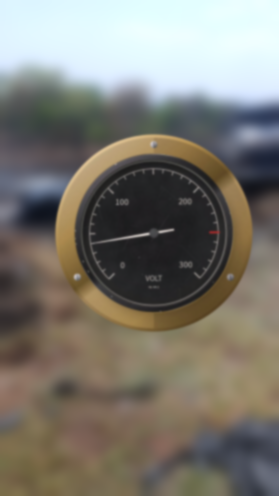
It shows **40** V
